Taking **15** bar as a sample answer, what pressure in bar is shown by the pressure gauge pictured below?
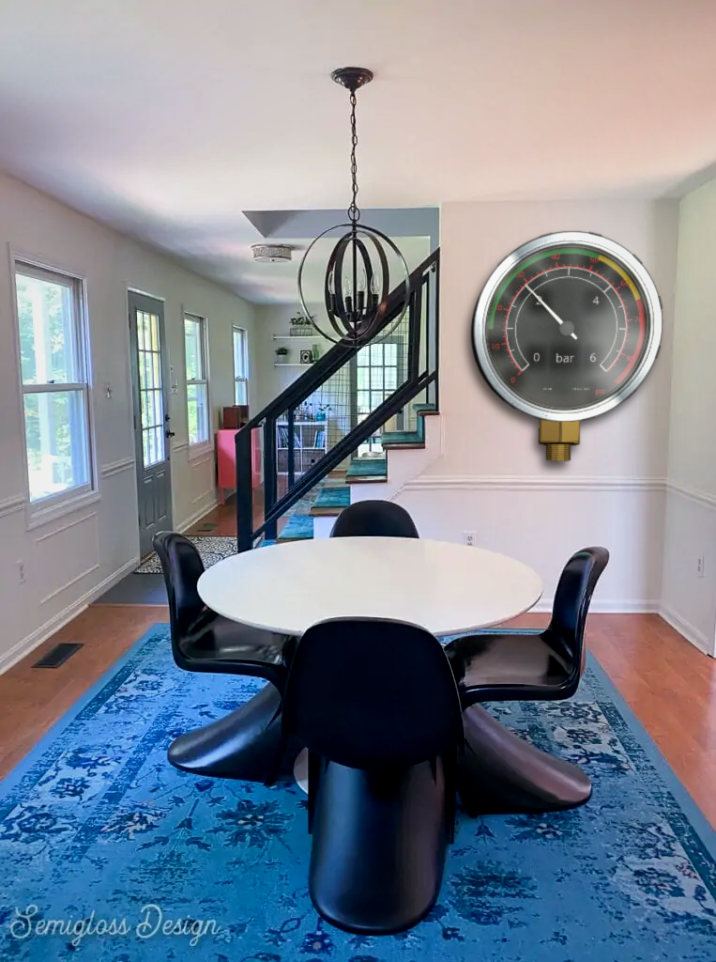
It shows **2** bar
